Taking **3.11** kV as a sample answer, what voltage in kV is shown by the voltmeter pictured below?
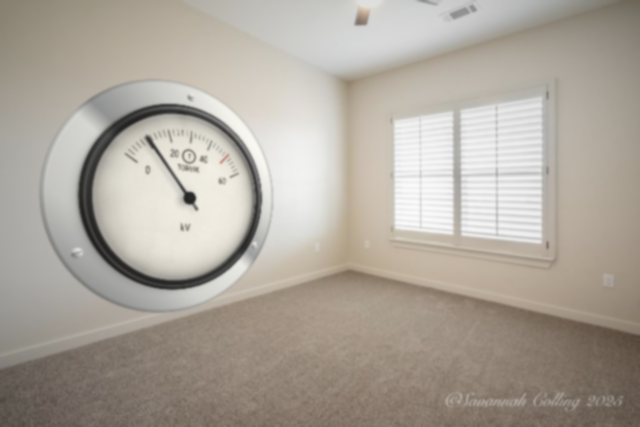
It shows **10** kV
